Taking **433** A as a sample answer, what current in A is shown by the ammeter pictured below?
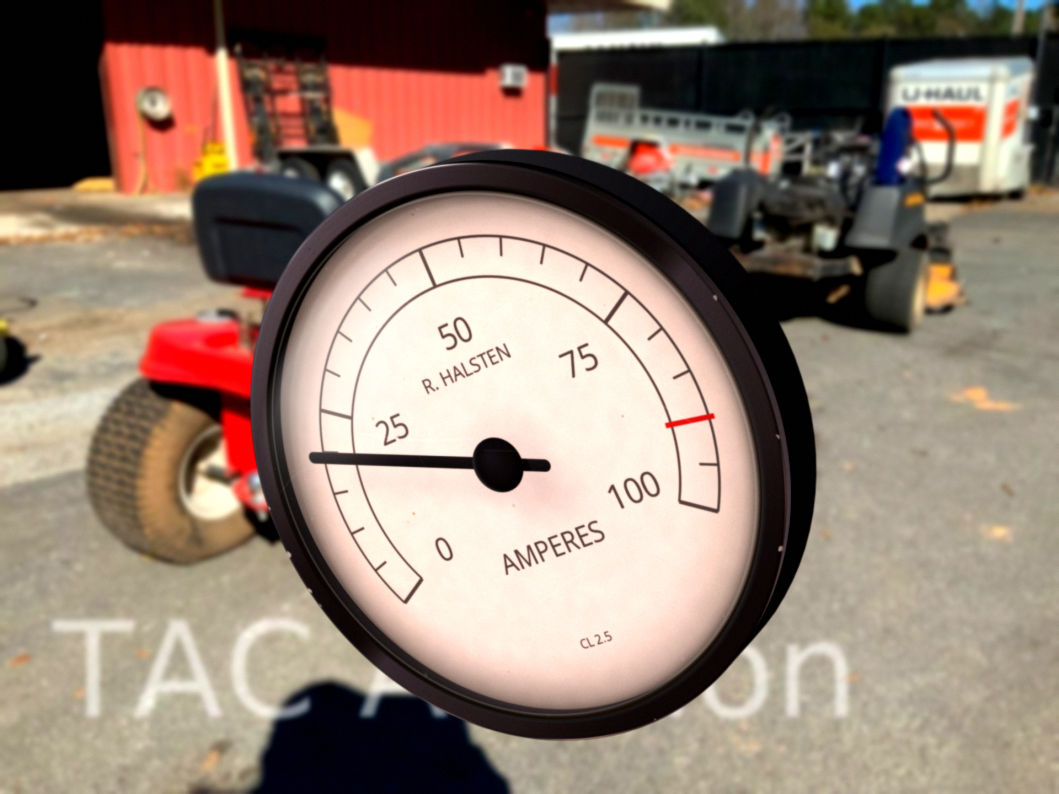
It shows **20** A
